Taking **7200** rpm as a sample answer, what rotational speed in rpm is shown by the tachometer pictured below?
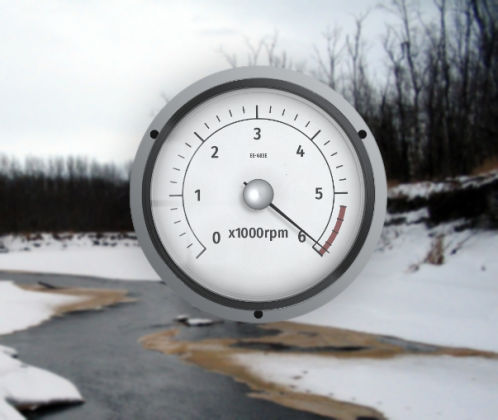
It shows **5900** rpm
